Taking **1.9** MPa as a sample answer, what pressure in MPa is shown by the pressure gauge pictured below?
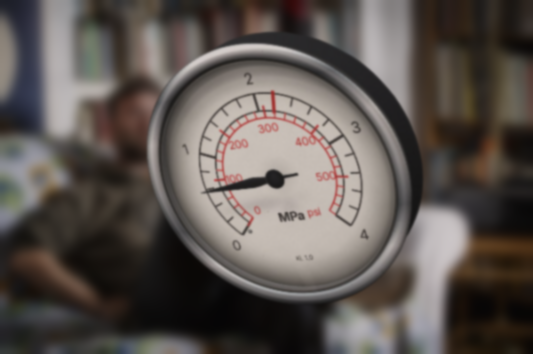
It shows **0.6** MPa
